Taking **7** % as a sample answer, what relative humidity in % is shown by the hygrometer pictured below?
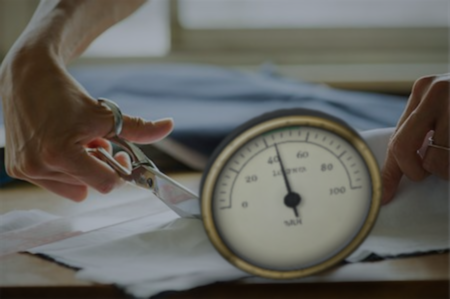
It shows **44** %
